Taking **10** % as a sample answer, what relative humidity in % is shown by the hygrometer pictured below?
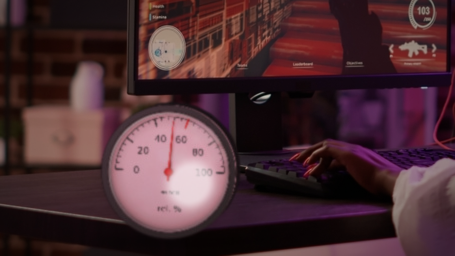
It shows **52** %
